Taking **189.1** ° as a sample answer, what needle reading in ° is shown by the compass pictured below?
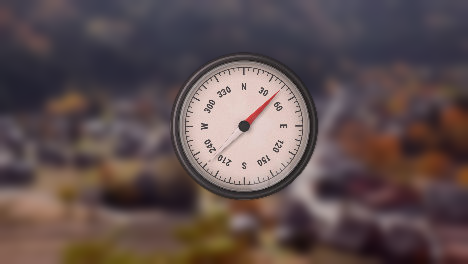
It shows **45** °
